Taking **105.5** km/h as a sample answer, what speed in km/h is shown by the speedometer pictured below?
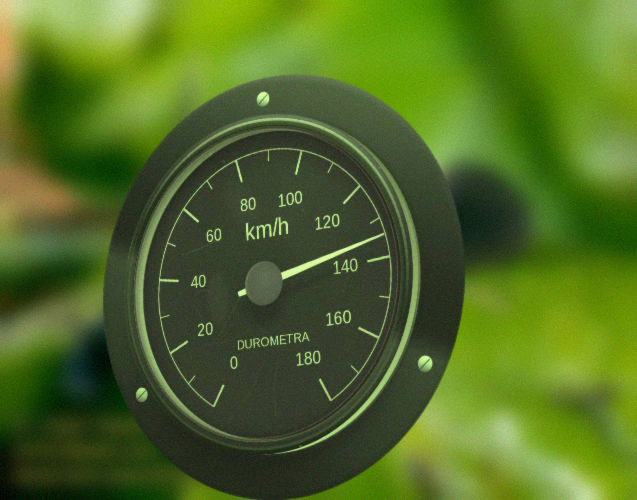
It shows **135** km/h
